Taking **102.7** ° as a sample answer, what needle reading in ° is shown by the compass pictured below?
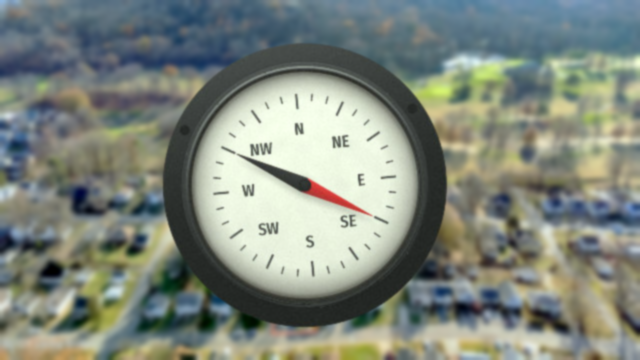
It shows **120** °
